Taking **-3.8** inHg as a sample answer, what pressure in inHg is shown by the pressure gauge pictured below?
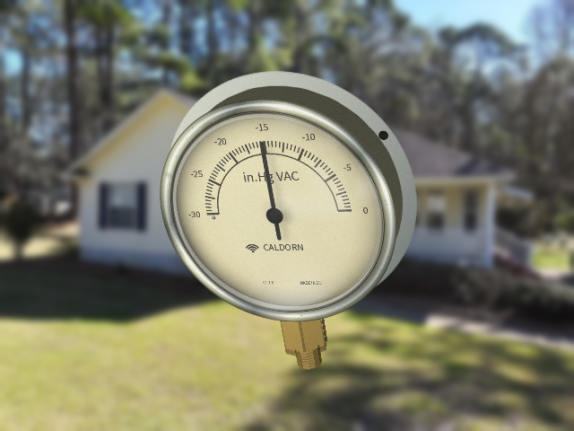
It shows **-15** inHg
